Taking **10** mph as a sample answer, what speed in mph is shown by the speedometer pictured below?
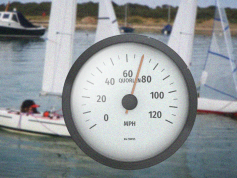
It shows **70** mph
